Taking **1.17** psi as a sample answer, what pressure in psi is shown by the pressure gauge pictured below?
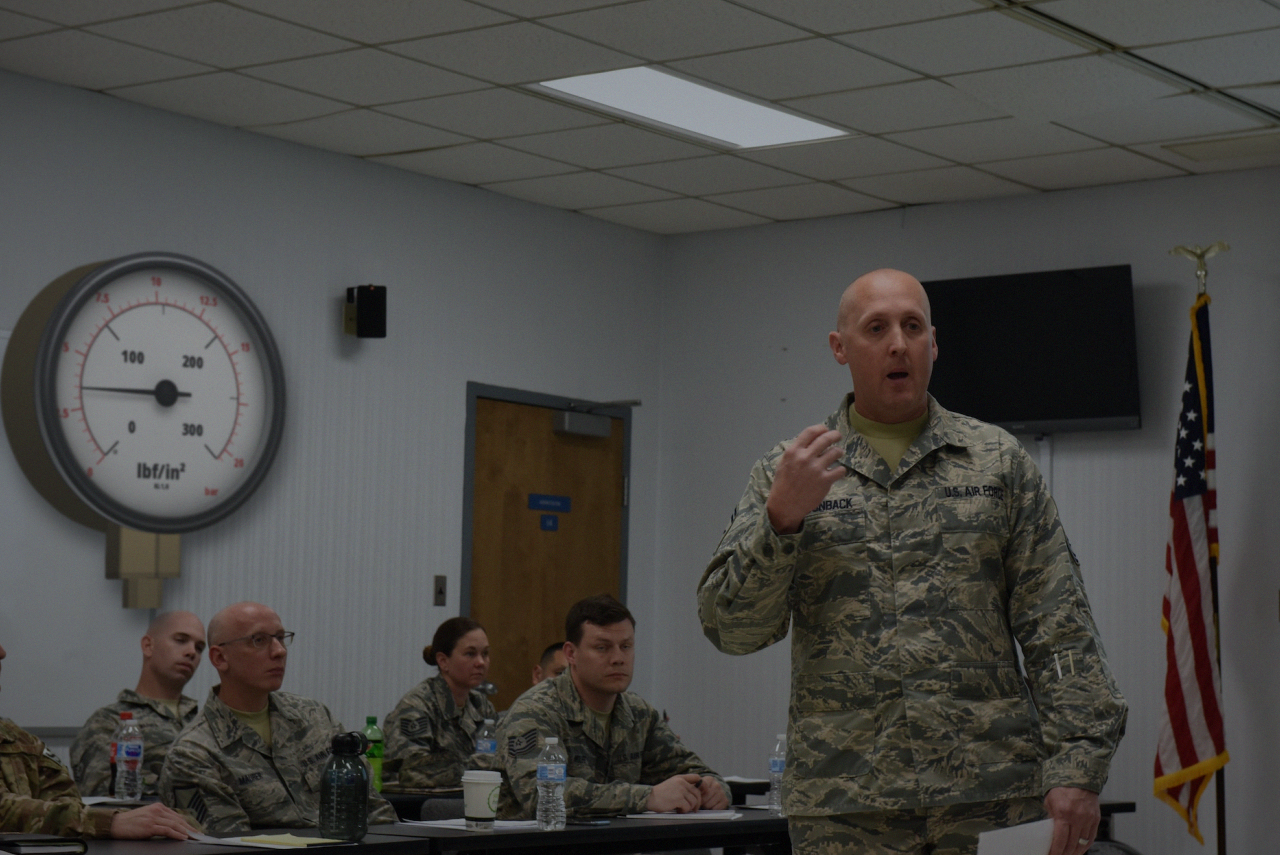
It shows **50** psi
